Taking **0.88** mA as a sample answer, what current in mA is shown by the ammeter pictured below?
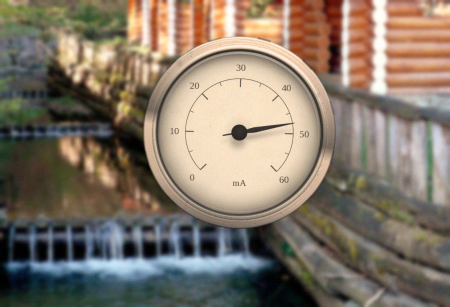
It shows **47.5** mA
